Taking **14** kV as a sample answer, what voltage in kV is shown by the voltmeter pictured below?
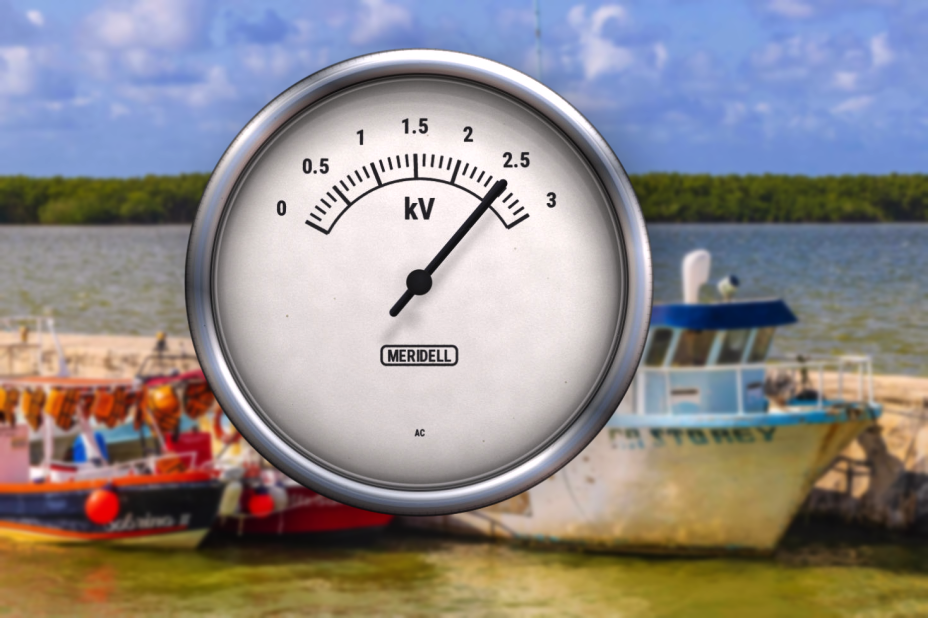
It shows **2.55** kV
